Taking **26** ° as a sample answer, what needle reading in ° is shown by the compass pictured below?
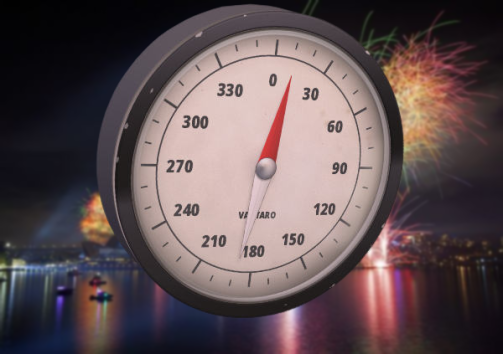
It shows **10** °
